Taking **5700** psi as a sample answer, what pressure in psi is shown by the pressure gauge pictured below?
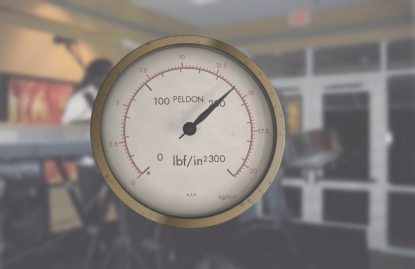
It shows **200** psi
